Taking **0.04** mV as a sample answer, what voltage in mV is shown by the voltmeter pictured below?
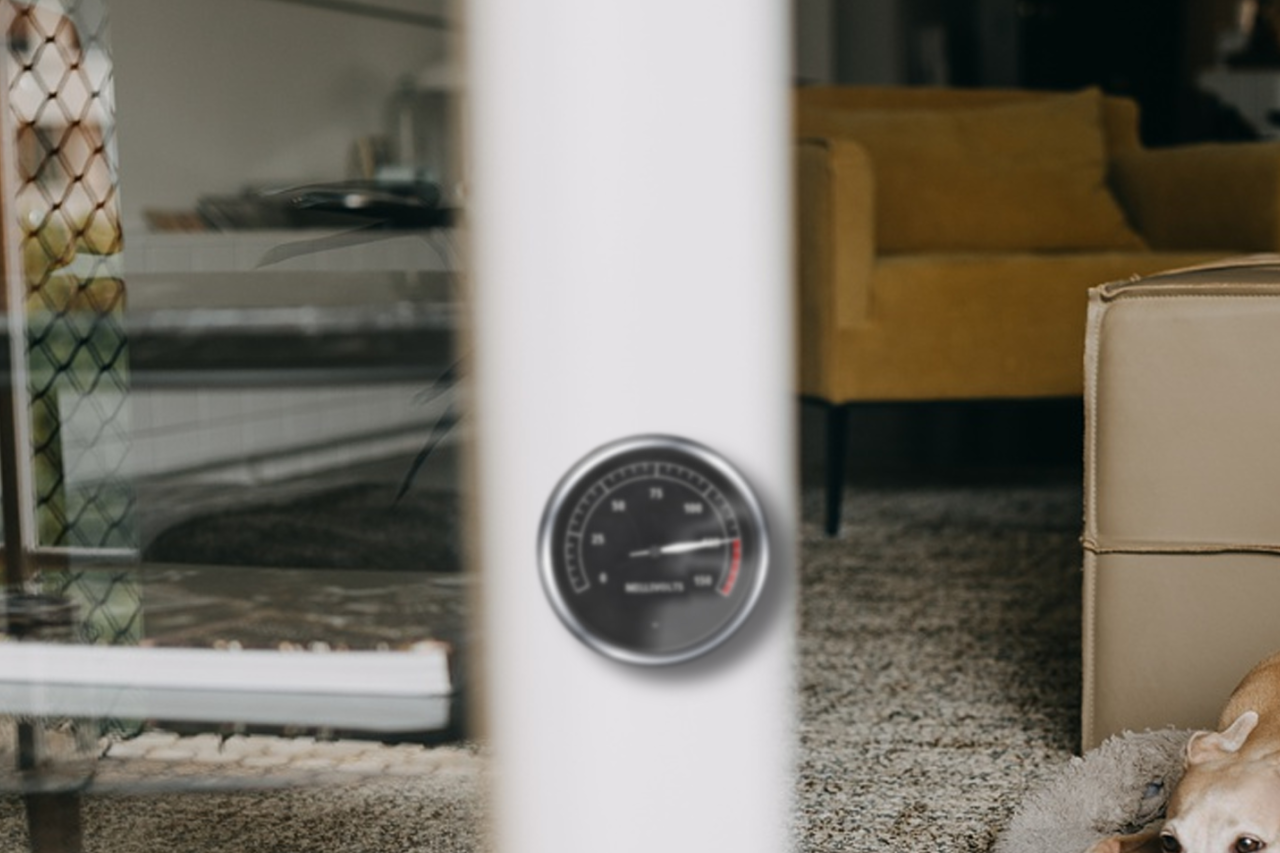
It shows **125** mV
